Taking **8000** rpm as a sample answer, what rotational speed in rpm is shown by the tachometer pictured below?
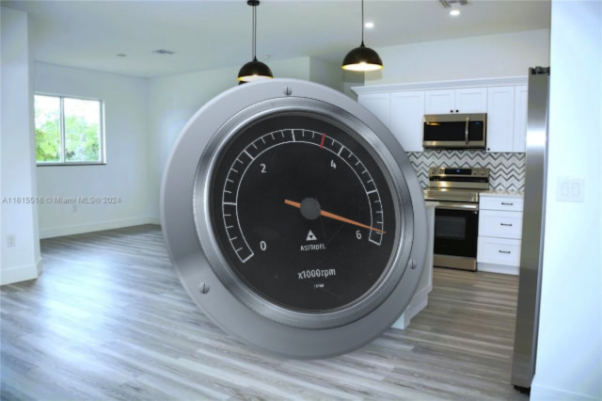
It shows **5800** rpm
